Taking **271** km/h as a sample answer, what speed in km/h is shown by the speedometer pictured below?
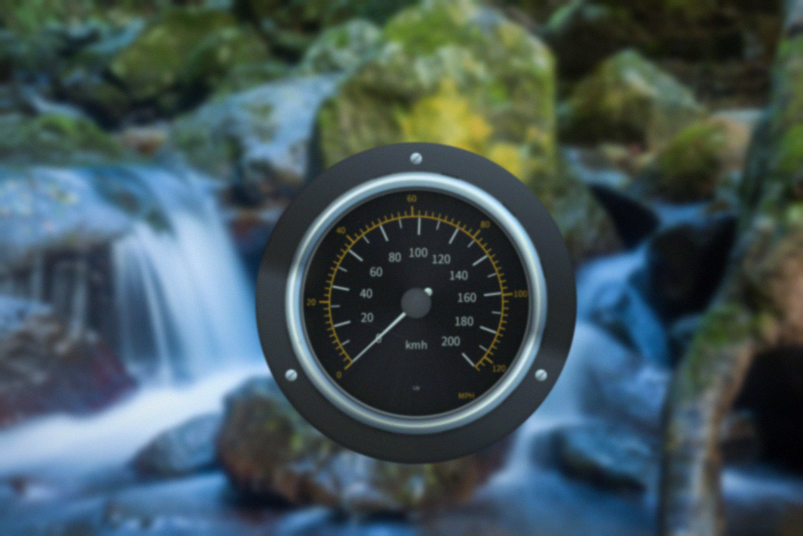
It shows **0** km/h
